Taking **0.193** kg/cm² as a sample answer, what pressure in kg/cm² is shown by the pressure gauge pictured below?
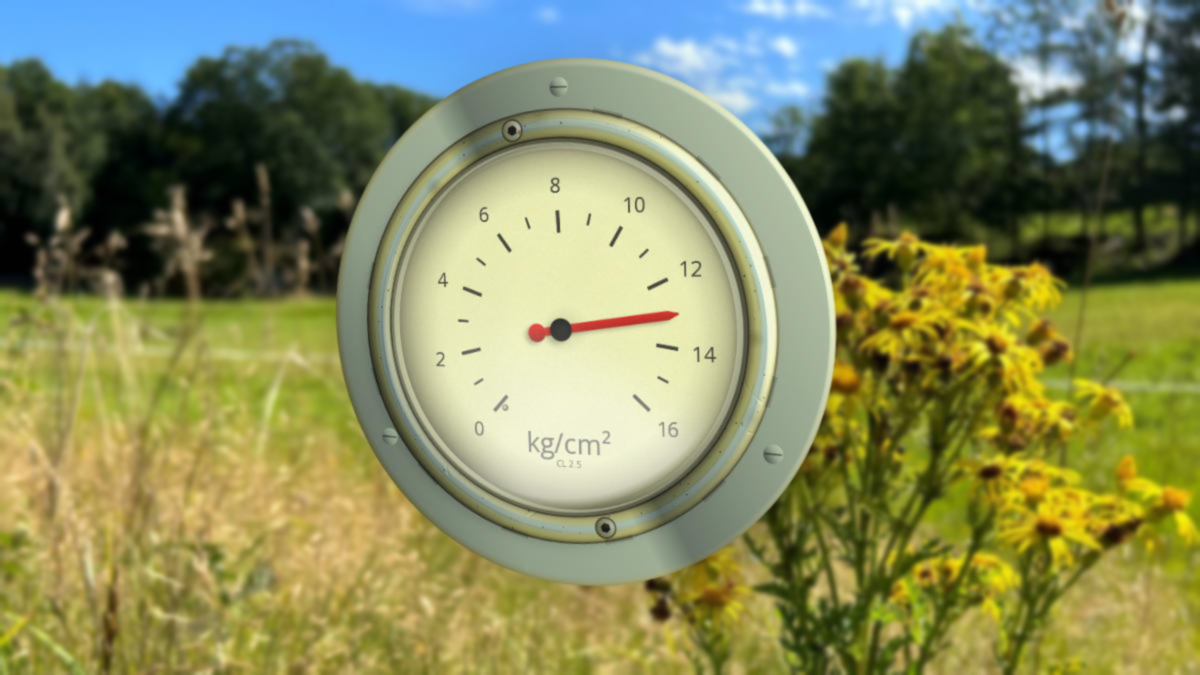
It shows **13** kg/cm²
